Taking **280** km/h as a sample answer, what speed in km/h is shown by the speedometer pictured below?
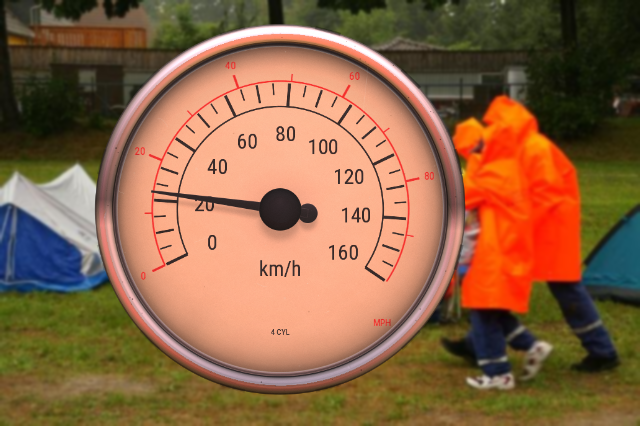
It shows **22.5** km/h
